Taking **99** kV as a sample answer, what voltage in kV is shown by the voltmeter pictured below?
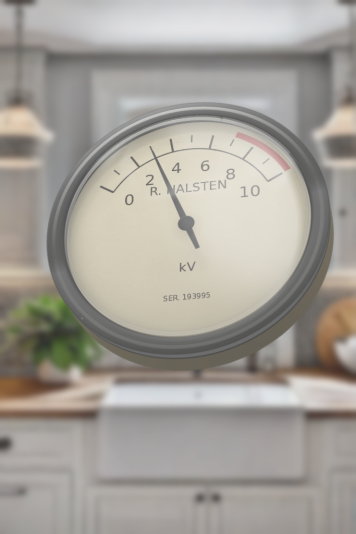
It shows **3** kV
